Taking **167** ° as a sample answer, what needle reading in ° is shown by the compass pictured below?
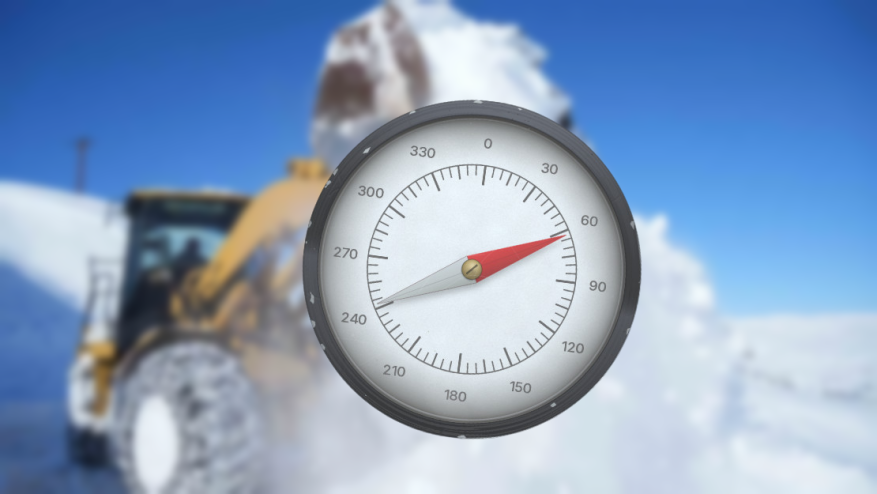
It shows **62.5** °
